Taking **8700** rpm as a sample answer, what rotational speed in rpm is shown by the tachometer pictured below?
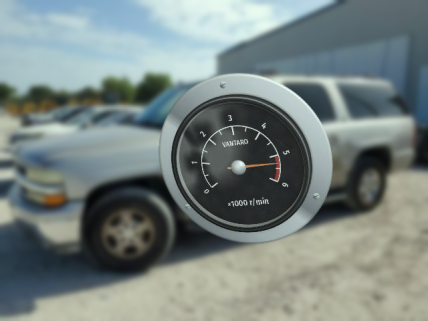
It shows **5250** rpm
